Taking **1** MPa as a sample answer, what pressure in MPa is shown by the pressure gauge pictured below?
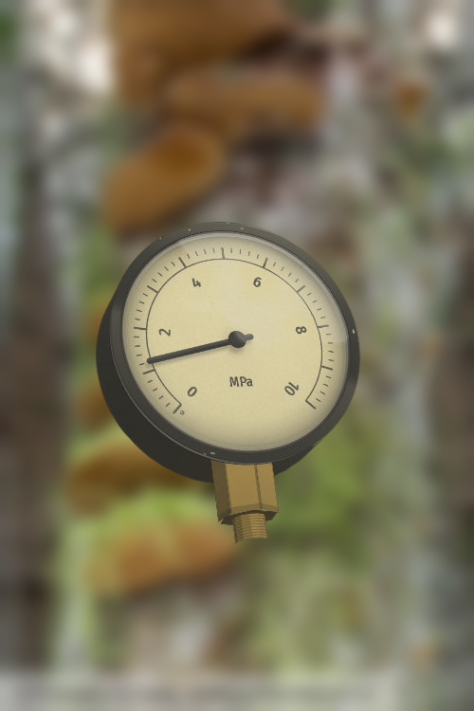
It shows **1.2** MPa
